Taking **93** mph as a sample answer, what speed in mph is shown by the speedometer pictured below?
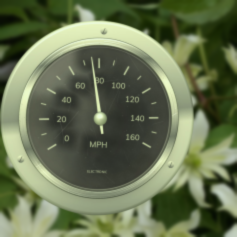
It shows **75** mph
